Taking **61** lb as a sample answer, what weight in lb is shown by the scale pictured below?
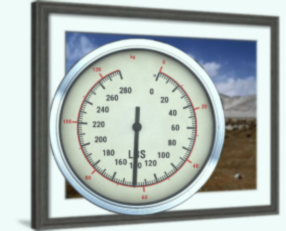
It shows **140** lb
